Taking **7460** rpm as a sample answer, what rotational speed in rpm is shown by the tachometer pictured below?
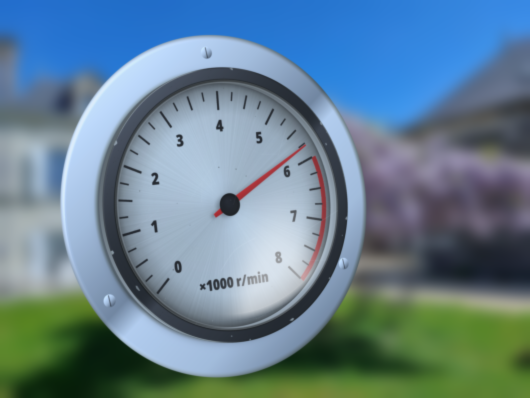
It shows **5750** rpm
